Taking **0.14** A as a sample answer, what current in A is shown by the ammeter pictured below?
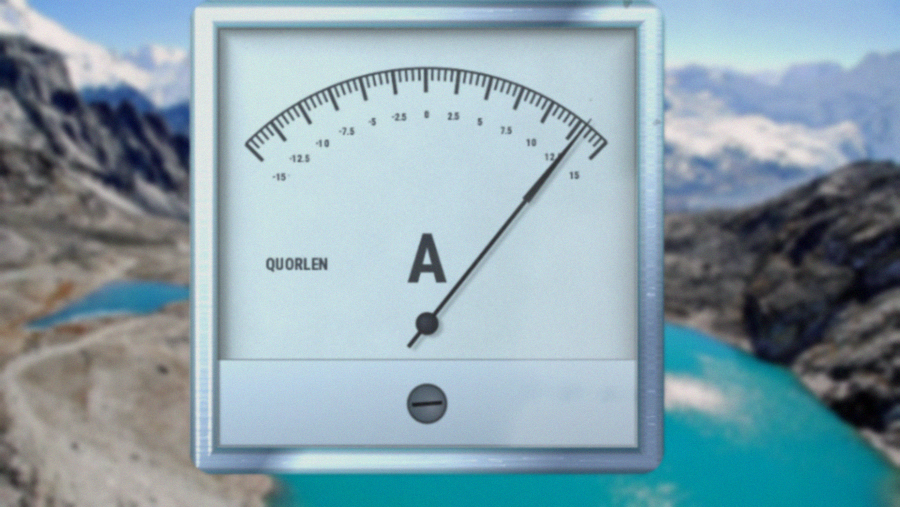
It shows **13** A
